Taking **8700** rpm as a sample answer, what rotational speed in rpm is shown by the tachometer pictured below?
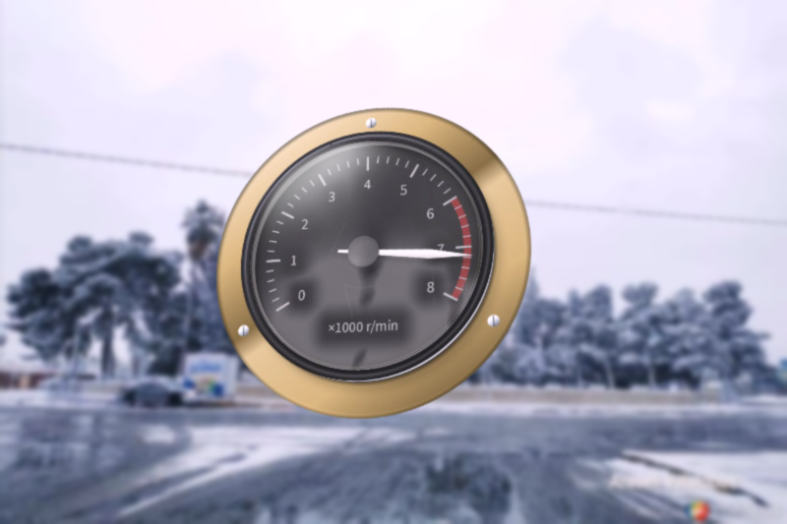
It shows **7200** rpm
